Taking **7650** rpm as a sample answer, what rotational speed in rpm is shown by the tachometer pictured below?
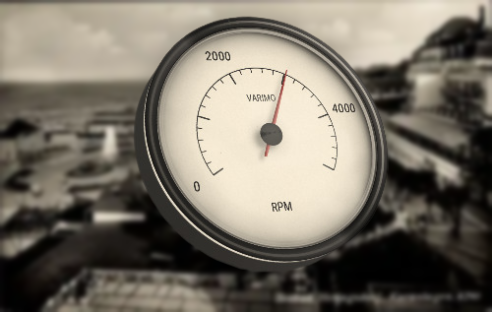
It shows **3000** rpm
